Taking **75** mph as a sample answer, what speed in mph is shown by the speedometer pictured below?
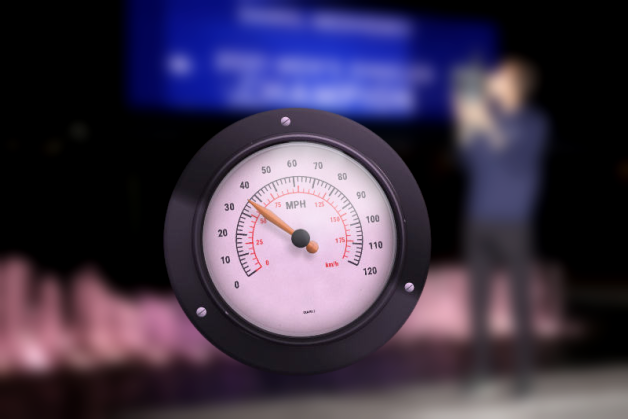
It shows **36** mph
